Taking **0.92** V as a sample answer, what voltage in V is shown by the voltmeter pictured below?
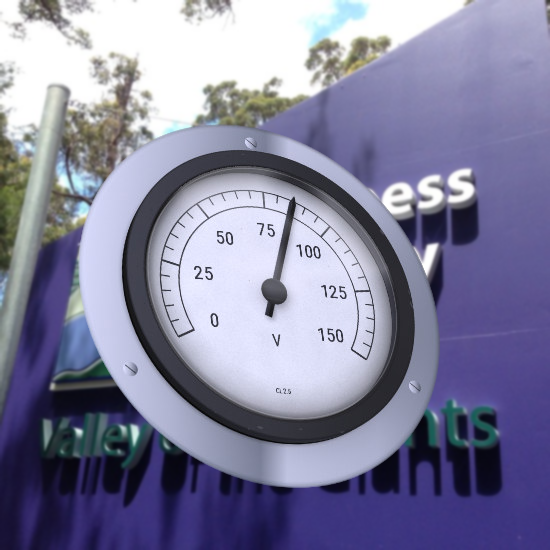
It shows **85** V
